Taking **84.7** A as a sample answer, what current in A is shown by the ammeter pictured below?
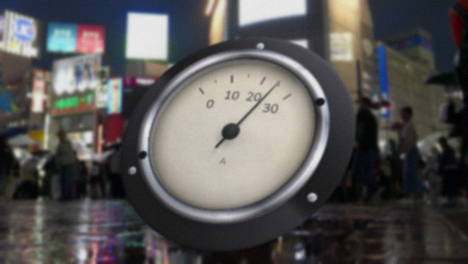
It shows **25** A
